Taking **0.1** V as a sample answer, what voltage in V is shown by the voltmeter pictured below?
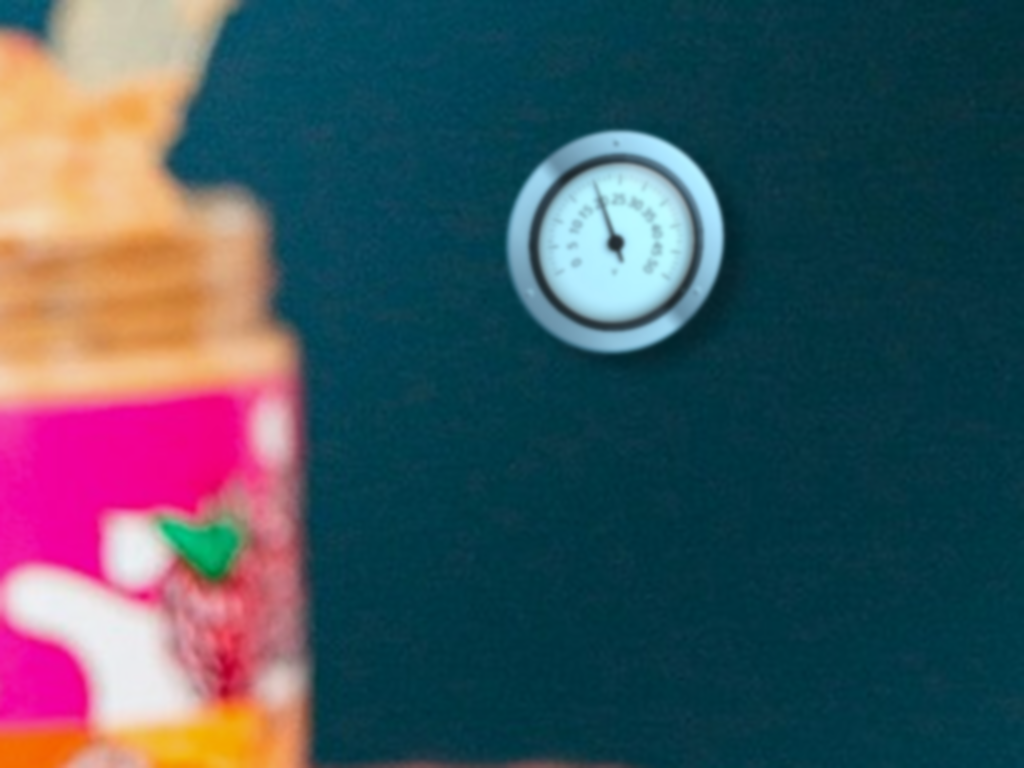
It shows **20** V
